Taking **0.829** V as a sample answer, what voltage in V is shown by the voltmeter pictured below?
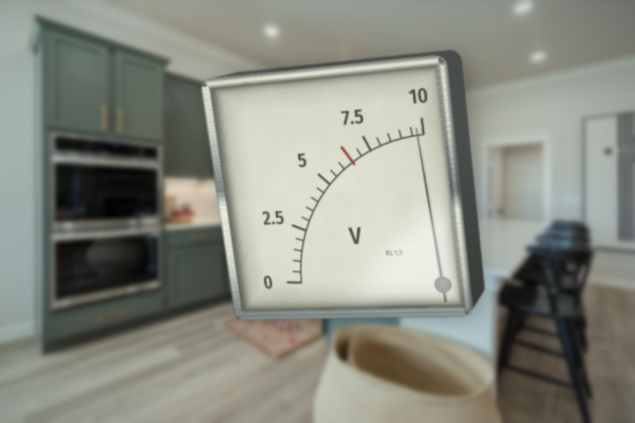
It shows **9.75** V
